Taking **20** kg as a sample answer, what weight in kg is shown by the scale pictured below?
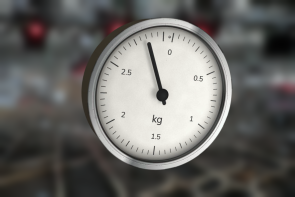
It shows **2.85** kg
